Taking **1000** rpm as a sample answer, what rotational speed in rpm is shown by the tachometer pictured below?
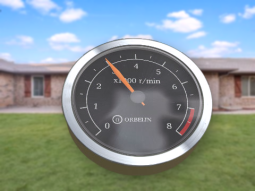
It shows **3000** rpm
